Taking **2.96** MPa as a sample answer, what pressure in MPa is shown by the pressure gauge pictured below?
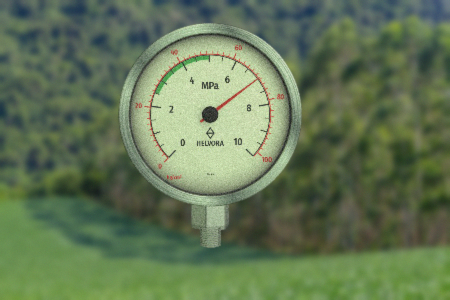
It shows **7** MPa
